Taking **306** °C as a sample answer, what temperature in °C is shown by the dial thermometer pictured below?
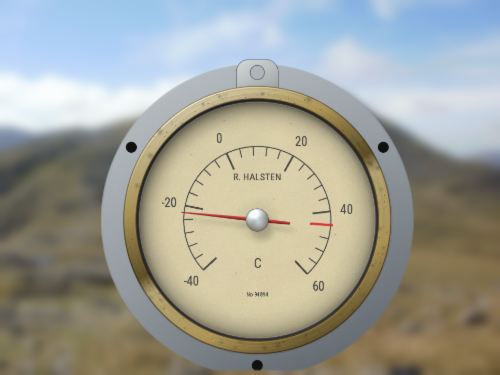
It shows **-22** °C
